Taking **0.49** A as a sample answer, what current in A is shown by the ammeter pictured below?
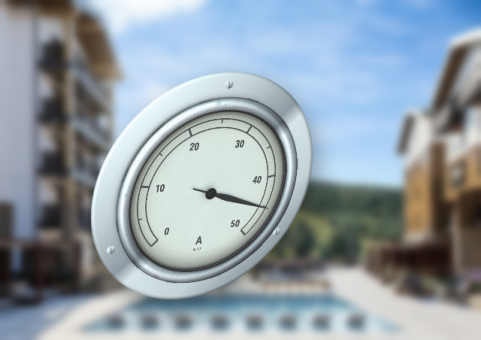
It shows **45** A
